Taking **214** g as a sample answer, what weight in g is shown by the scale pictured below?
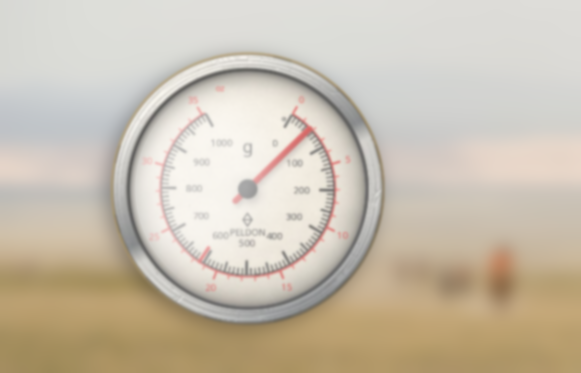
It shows **50** g
